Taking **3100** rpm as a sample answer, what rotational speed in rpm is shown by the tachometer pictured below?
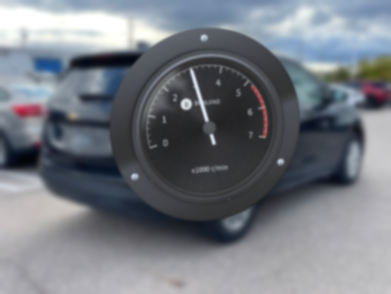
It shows **3000** rpm
